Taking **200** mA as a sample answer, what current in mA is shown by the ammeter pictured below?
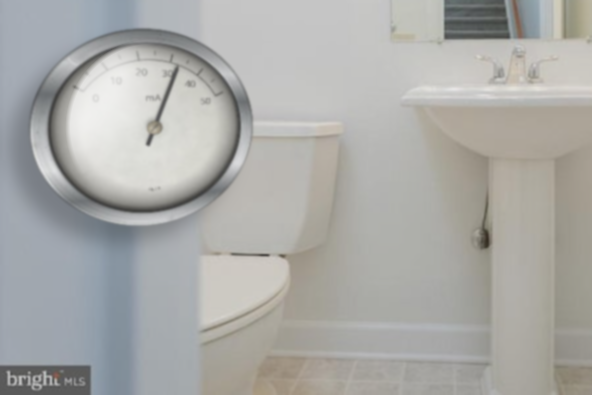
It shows **32.5** mA
